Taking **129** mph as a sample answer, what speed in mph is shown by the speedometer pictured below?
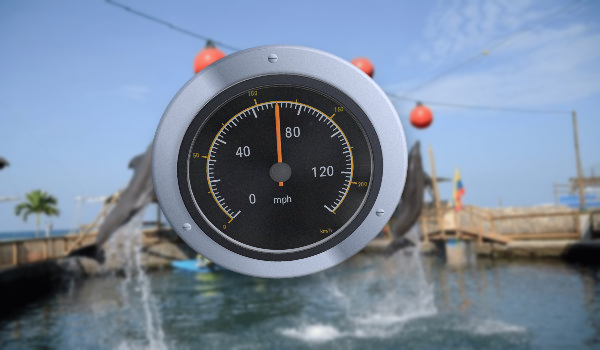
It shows **70** mph
